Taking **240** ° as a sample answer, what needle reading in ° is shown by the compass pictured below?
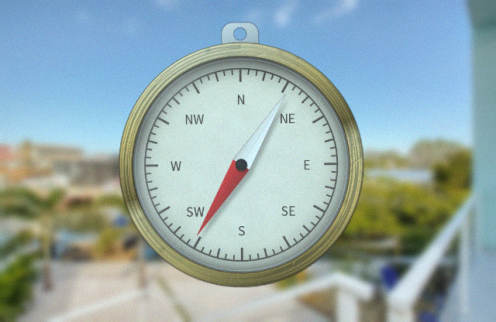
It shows **212.5** °
